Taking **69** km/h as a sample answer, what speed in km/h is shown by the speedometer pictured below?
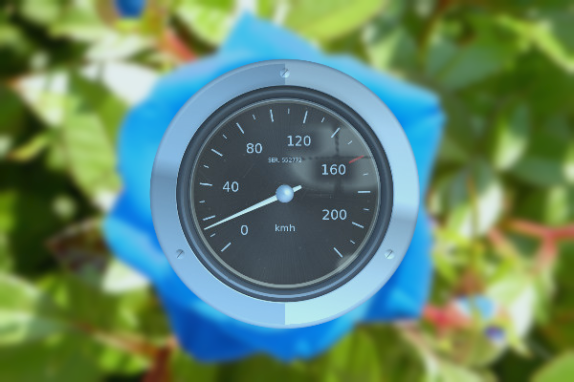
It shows **15** km/h
